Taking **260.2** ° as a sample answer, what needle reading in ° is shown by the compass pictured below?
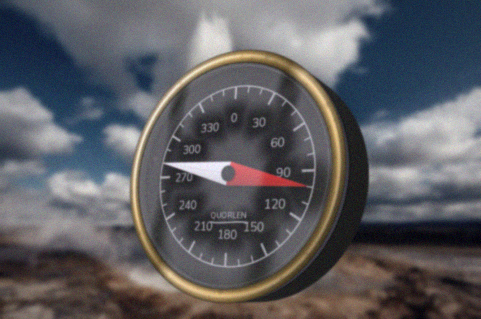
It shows **100** °
